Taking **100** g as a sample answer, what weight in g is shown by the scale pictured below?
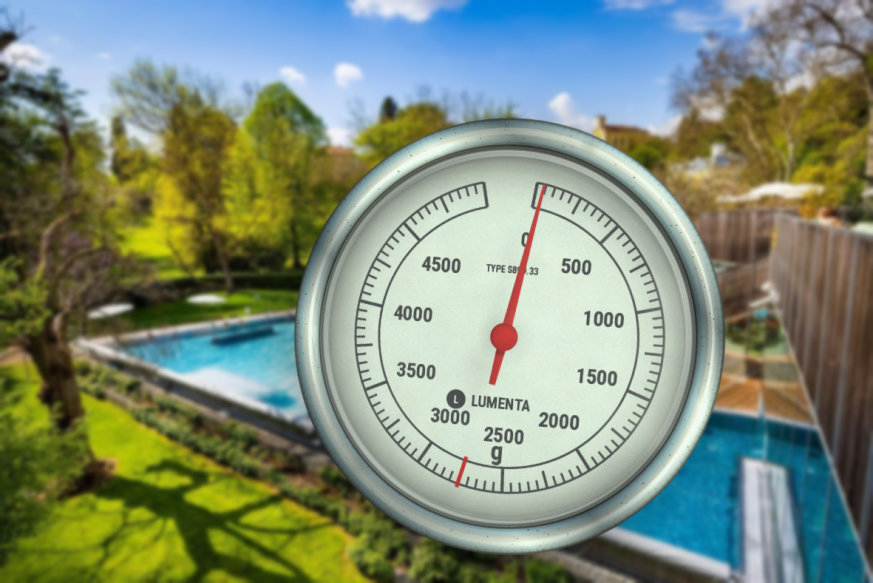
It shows **50** g
